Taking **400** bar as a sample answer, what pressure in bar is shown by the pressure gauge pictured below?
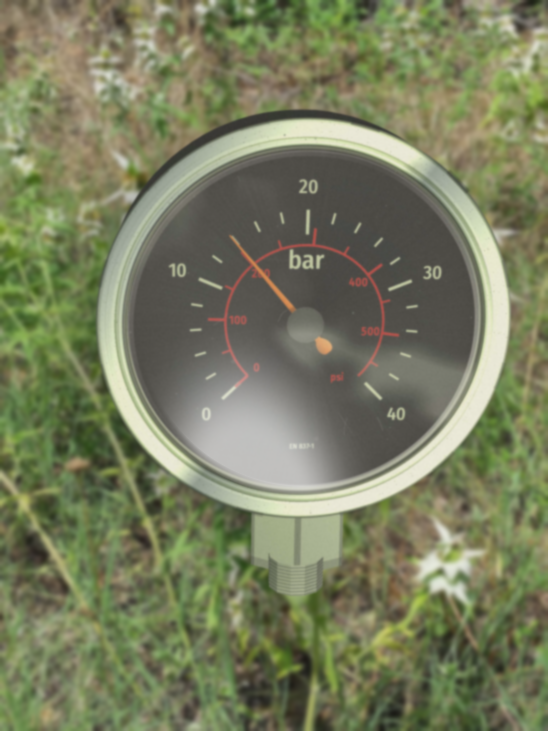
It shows **14** bar
